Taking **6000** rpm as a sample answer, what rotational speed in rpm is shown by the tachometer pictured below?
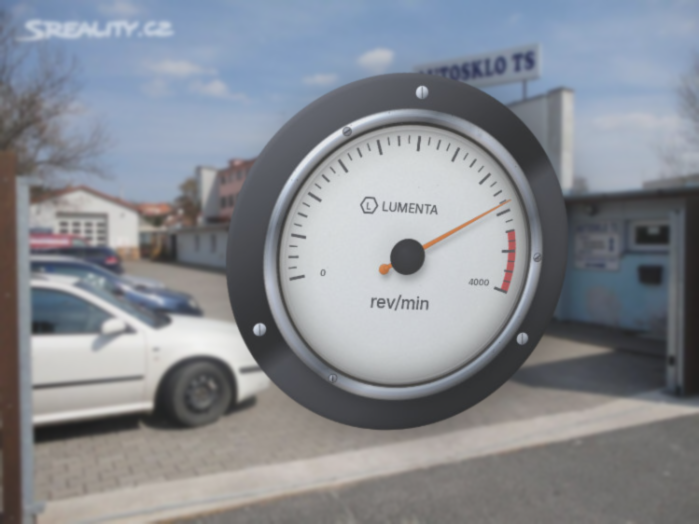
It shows **3100** rpm
